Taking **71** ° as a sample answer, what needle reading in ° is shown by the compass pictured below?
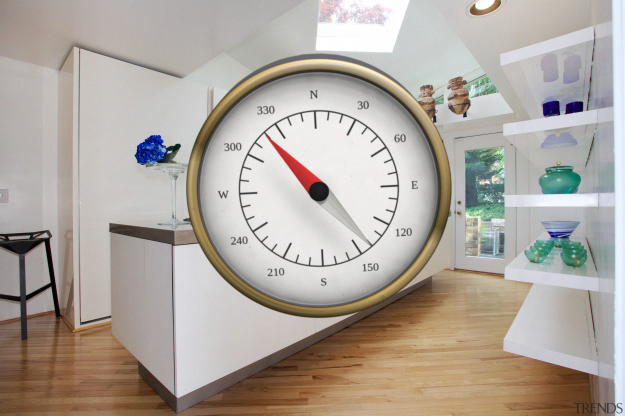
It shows **320** °
